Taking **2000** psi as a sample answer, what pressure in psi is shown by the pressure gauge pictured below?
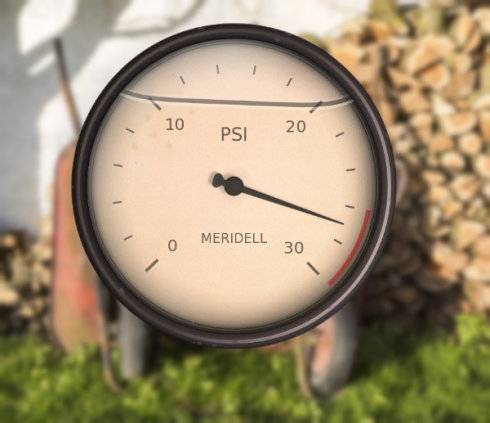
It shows **27** psi
